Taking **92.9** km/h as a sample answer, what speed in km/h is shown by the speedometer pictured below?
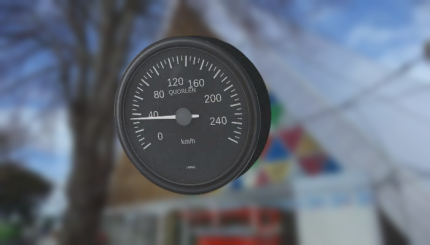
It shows **35** km/h
